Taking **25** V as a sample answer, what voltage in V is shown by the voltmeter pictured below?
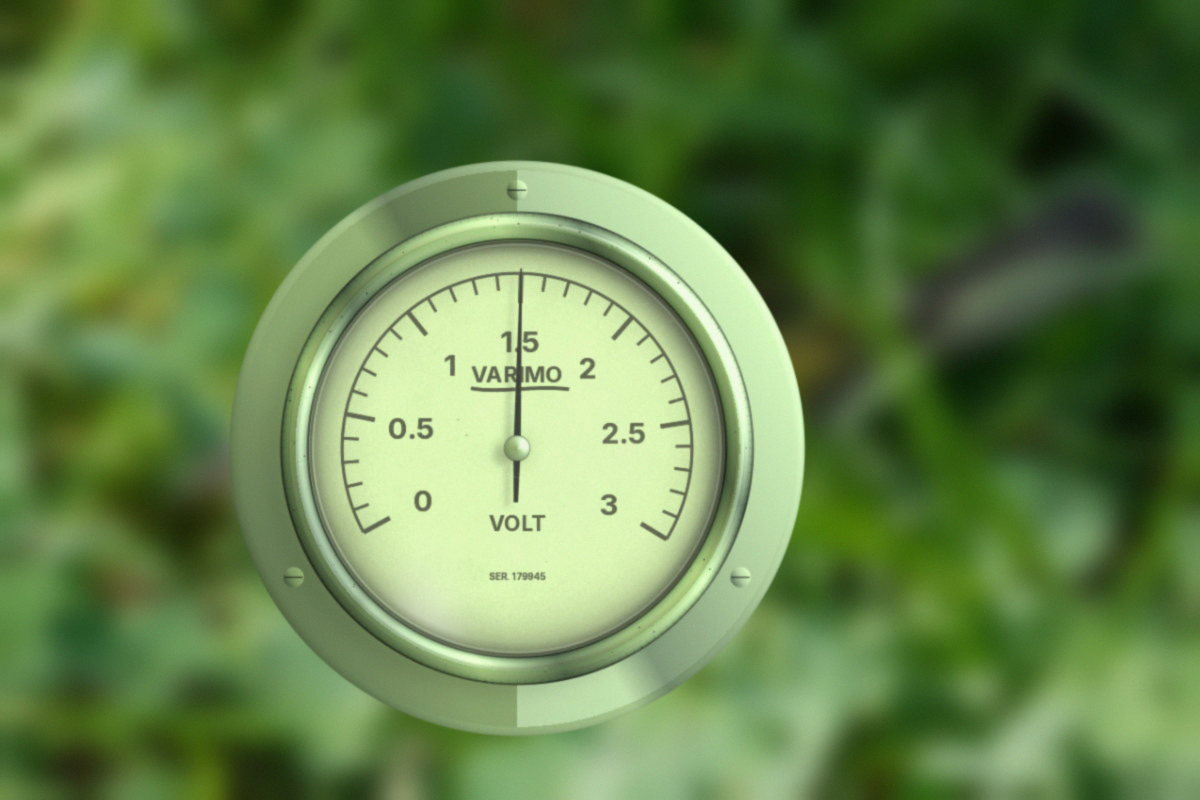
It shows **1.5** V
